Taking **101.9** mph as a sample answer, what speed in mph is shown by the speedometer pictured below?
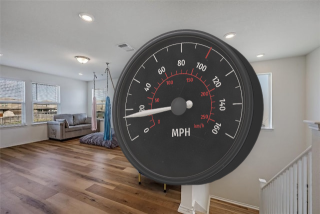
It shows **15** mph
